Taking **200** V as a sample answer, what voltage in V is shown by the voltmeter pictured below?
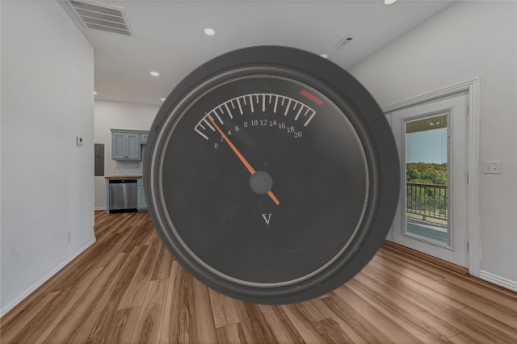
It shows **3** V
